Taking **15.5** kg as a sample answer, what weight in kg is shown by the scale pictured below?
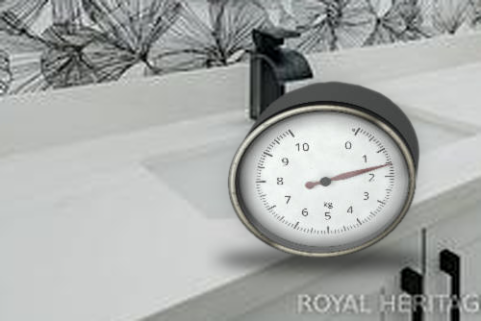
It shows **1.5** kg
